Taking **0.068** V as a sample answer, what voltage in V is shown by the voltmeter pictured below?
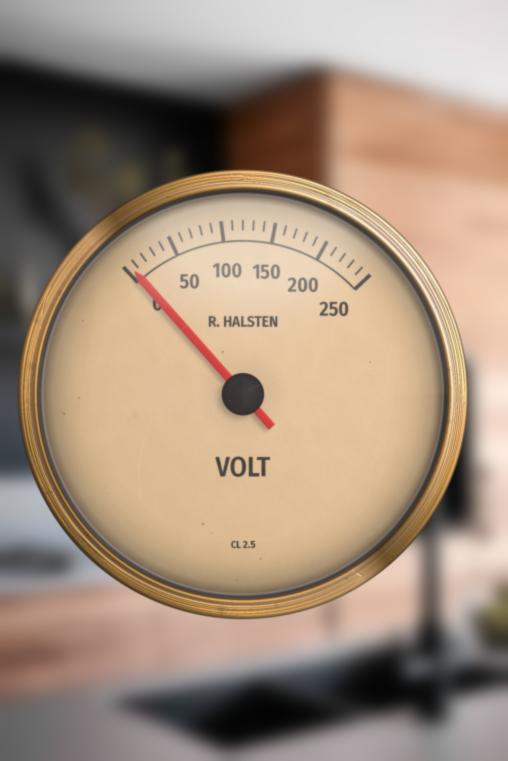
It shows **5** V
